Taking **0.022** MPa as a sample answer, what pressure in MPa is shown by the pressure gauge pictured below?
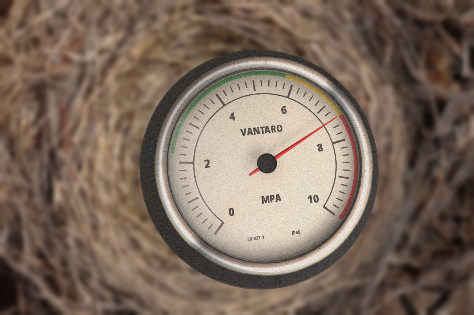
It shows **7.4** MPa
